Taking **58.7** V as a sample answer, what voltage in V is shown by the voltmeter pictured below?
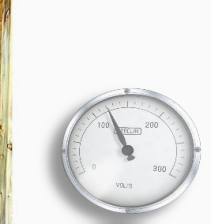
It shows **120** V
